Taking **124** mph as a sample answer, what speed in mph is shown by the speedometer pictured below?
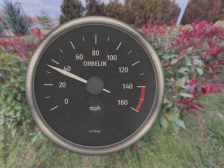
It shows **35** mph
